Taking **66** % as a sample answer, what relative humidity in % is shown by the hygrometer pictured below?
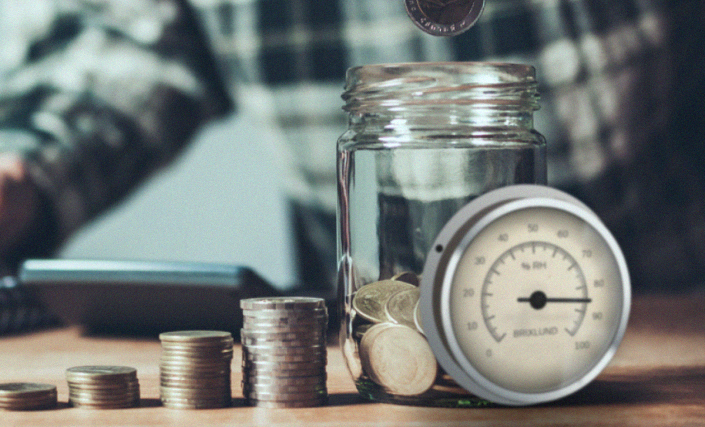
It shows **85** %
